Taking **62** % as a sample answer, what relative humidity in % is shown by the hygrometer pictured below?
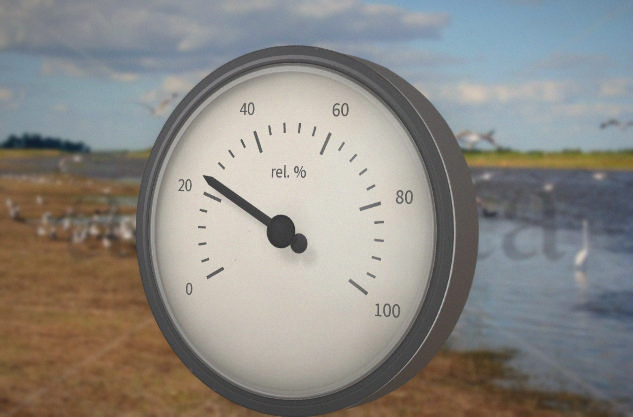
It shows **24** %
